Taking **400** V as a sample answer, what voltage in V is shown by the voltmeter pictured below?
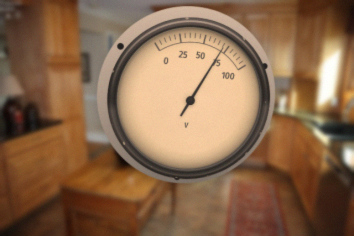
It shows **70** V
